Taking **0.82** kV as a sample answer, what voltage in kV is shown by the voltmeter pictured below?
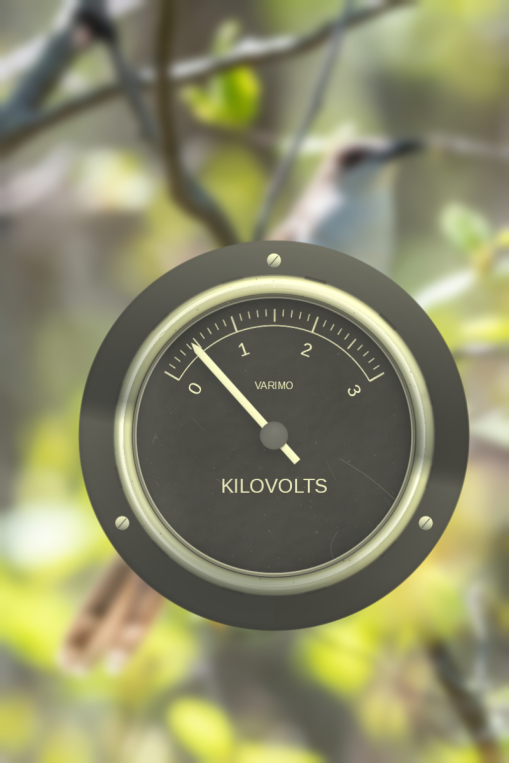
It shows **0.45** kV
